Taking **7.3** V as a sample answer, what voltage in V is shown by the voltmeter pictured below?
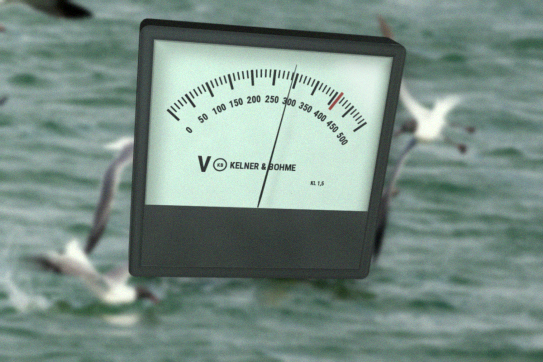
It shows **290** V
